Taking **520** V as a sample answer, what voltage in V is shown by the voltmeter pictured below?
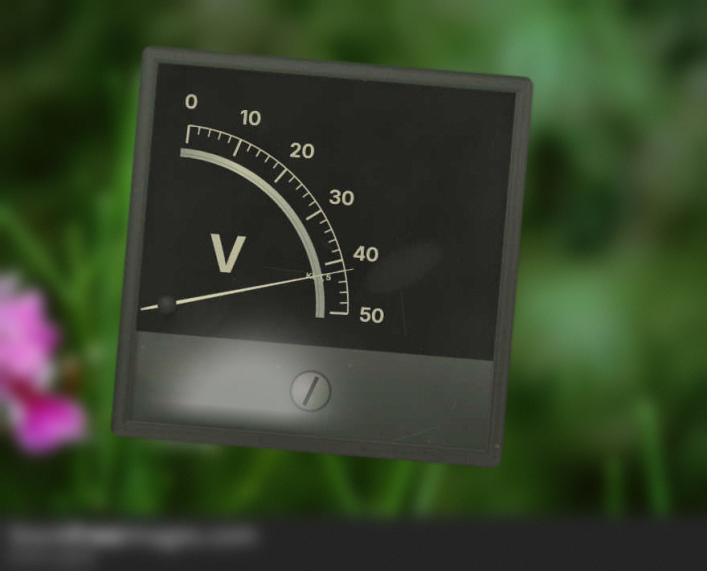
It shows **42** V
